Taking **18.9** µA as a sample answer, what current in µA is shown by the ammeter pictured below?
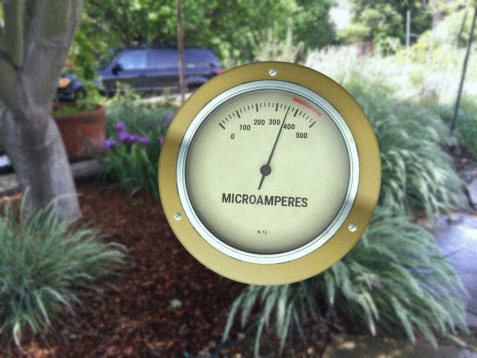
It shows **360** µA
